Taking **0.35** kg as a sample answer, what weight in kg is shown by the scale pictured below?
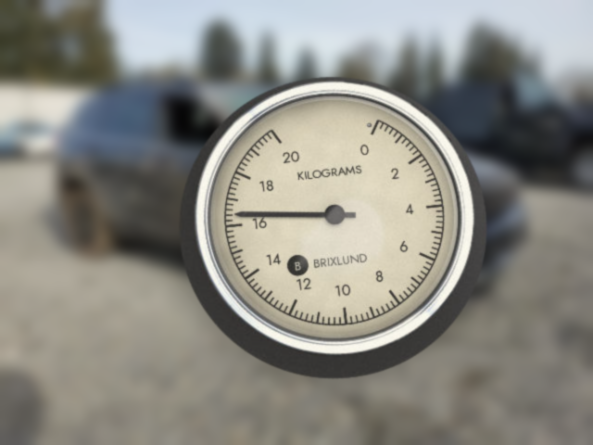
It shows **16.4** kg
